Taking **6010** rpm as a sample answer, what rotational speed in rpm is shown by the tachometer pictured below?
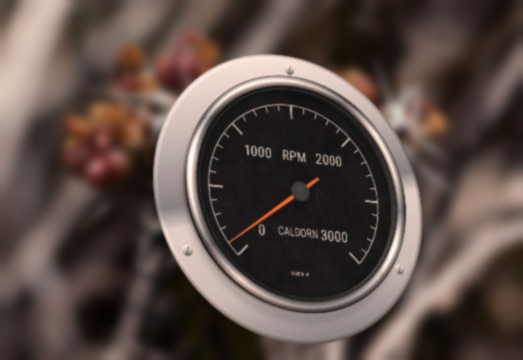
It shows **100** rpm
